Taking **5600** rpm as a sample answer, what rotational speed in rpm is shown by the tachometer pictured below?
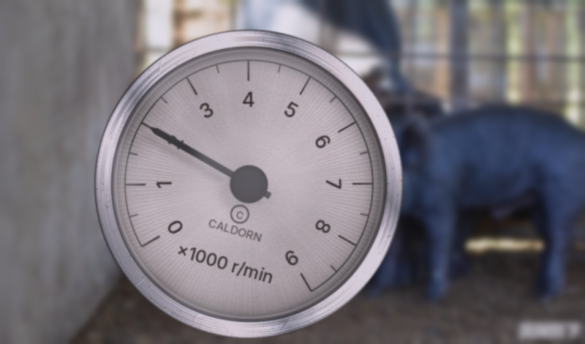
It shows **2000** rpm
